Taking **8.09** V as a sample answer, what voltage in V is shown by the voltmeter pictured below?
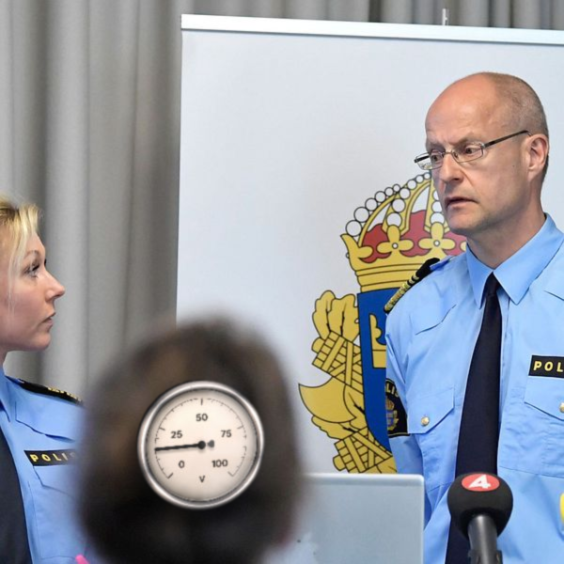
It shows **15** V
